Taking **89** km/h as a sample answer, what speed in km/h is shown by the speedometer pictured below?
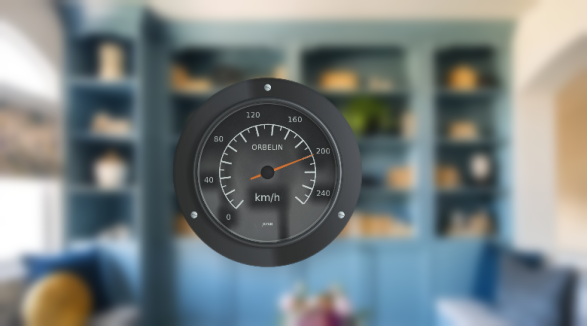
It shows **200** km/h
